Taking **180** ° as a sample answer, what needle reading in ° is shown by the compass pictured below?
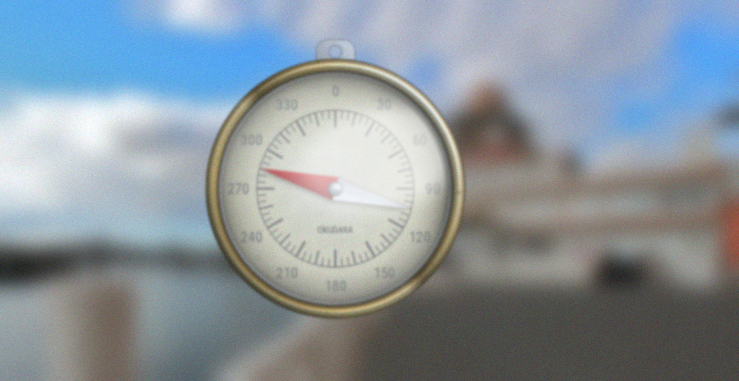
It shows **285** °
